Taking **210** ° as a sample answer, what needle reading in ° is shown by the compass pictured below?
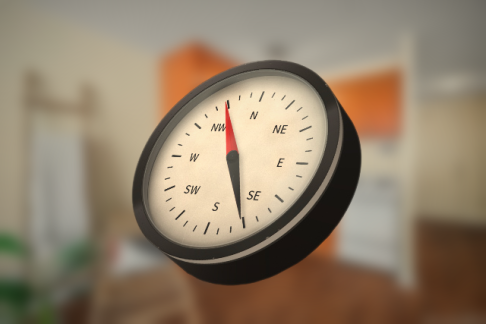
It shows **330** °
